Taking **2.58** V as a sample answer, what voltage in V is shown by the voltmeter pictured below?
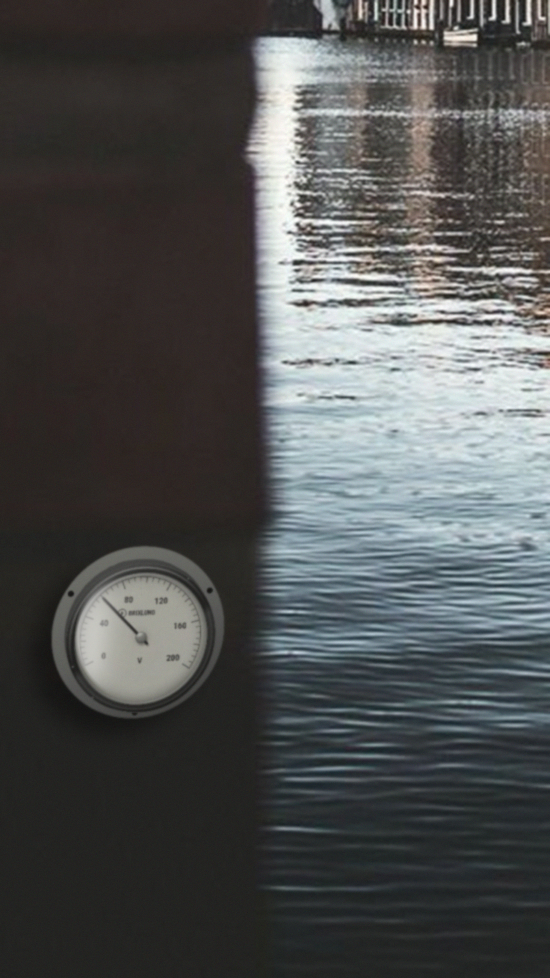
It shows **60** V
